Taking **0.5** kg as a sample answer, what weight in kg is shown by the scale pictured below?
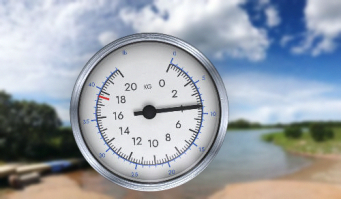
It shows **4** kg
